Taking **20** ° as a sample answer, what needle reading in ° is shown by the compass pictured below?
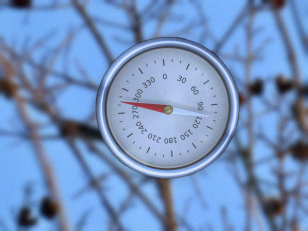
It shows **285** °
